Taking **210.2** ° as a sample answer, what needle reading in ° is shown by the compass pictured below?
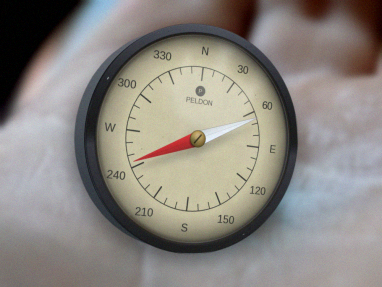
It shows **245** °
